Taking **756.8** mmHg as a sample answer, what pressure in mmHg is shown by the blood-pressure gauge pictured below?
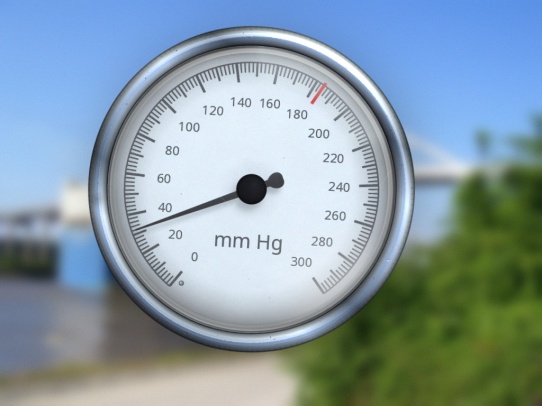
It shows **32** mmHg
